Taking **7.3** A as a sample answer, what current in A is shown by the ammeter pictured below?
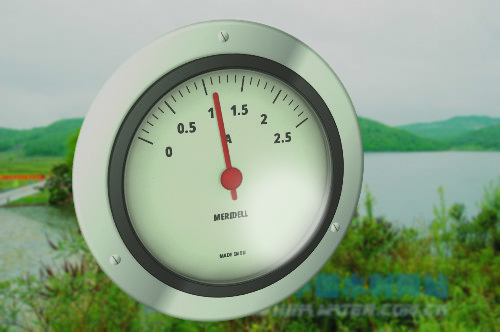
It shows **1.1** A
